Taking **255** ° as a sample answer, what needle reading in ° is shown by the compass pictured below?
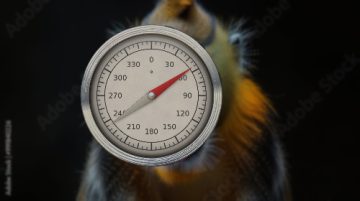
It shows **55** °
